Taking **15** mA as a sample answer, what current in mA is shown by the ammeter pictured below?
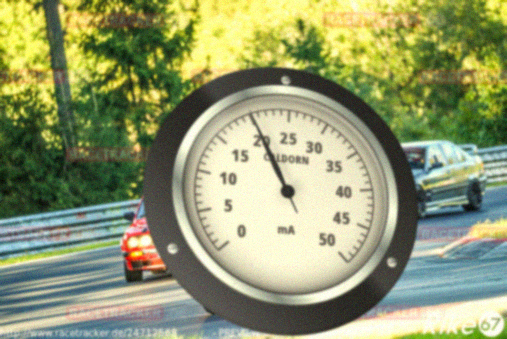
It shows **20** mA
